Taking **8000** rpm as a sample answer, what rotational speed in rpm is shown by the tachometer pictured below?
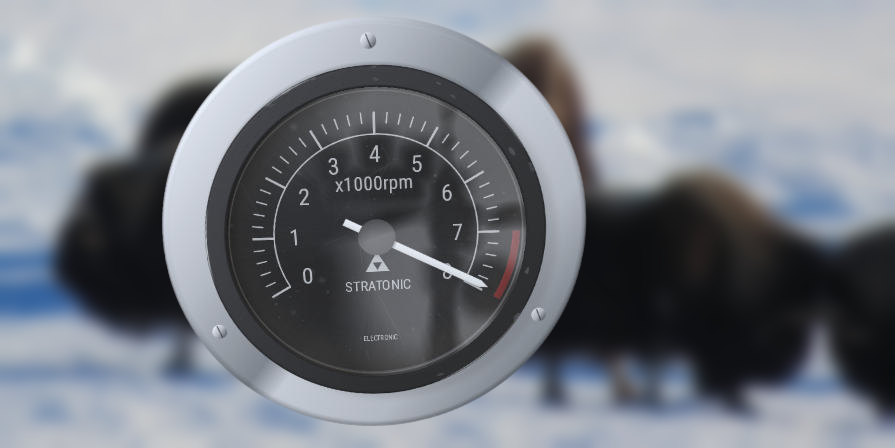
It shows **7900** rpm
